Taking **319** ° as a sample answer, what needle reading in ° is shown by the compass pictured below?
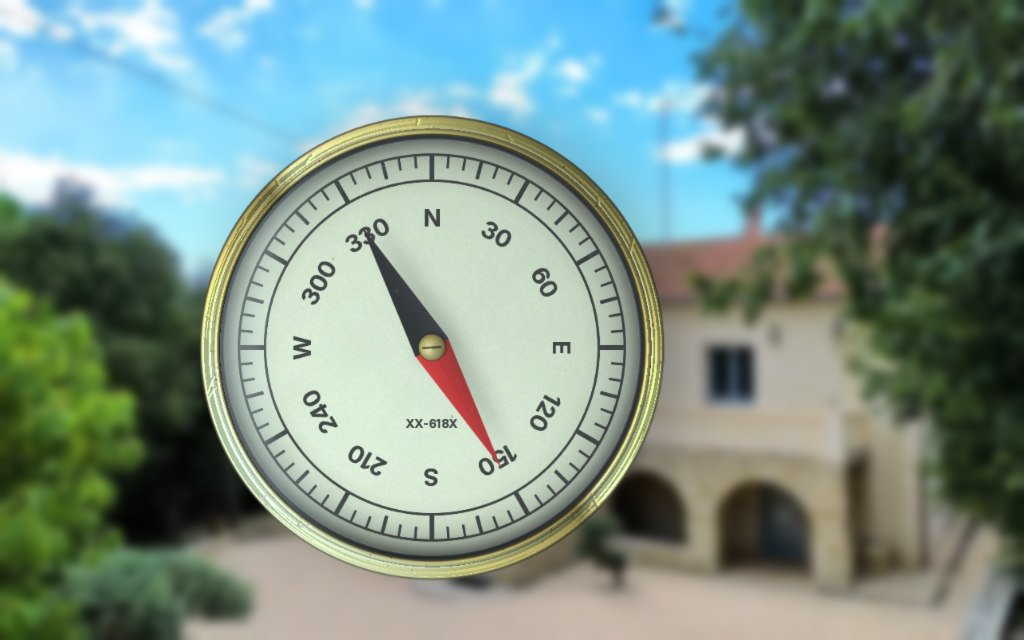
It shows **150** °
